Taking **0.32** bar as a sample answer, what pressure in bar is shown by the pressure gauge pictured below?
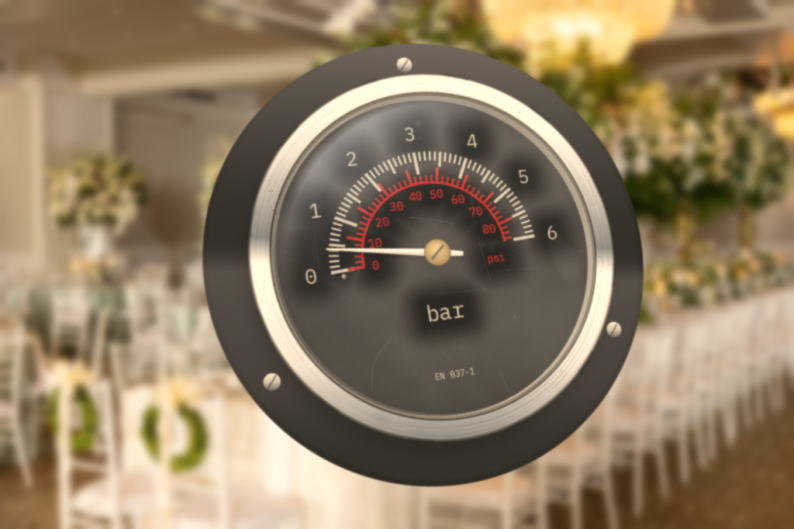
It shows **0.4** bar
